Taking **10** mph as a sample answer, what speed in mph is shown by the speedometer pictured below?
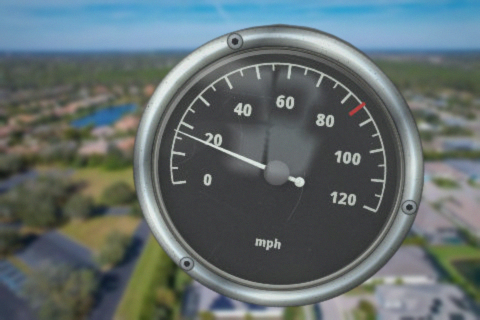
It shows **17.5** mph
